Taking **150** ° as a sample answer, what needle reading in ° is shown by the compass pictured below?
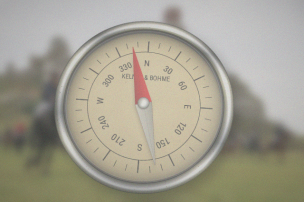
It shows **345** °
